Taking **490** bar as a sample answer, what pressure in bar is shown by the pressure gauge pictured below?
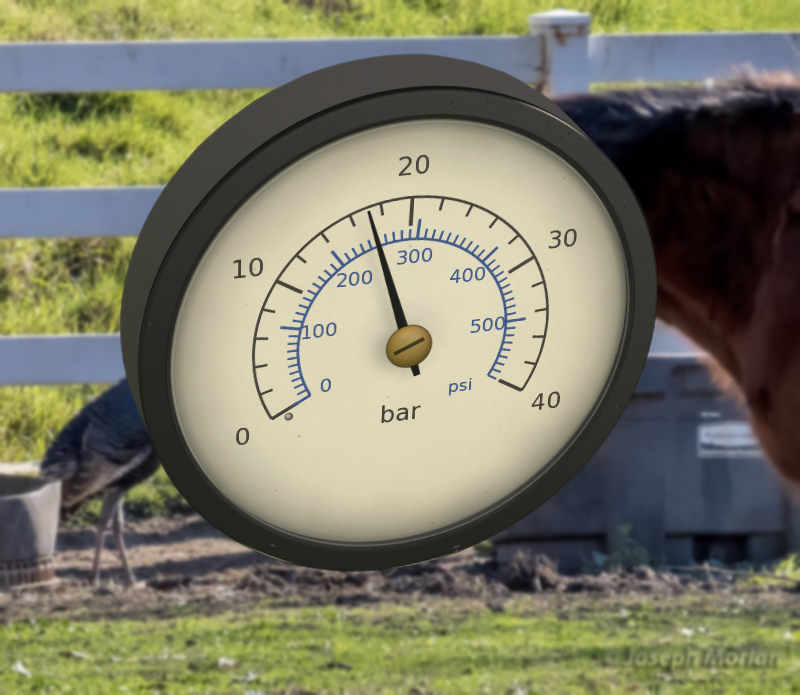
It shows **17** bar
